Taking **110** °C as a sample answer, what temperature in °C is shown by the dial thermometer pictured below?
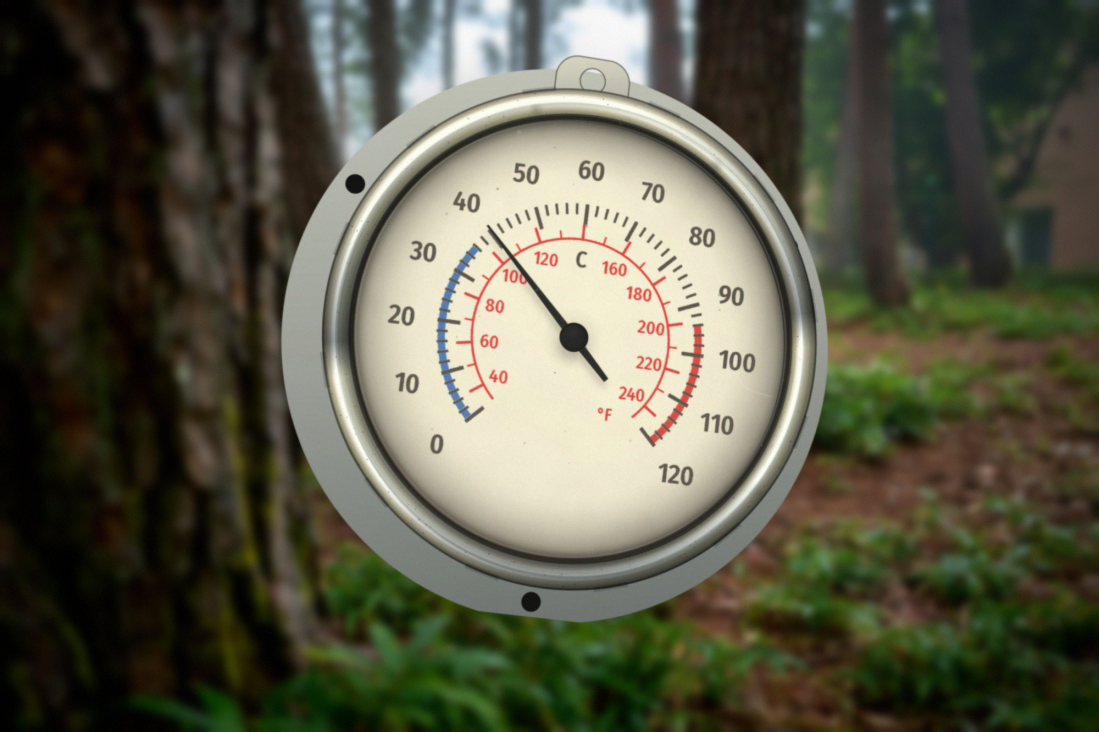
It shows **40** °C
